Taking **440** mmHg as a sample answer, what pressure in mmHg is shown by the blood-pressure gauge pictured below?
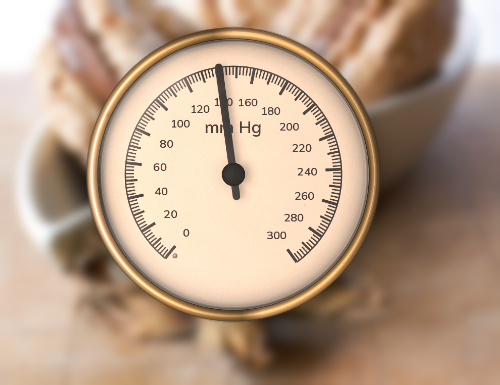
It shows **140** mmHg
